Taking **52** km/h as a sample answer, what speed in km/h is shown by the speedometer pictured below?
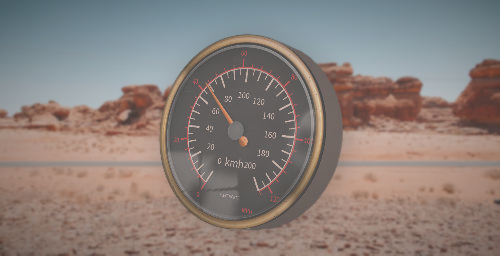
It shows **70** km/h
